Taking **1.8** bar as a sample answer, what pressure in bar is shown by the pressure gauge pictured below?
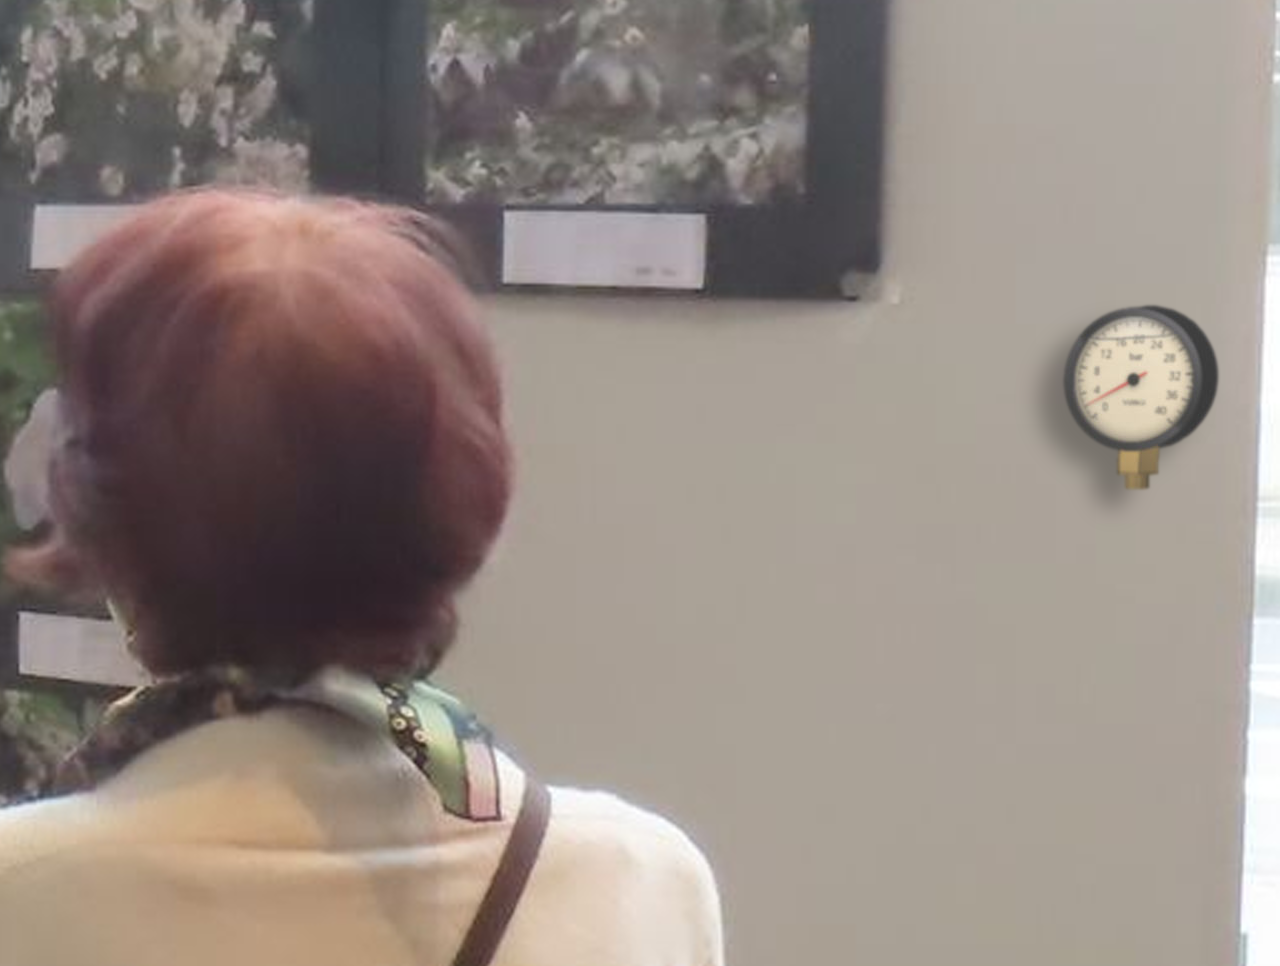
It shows **2** bar
